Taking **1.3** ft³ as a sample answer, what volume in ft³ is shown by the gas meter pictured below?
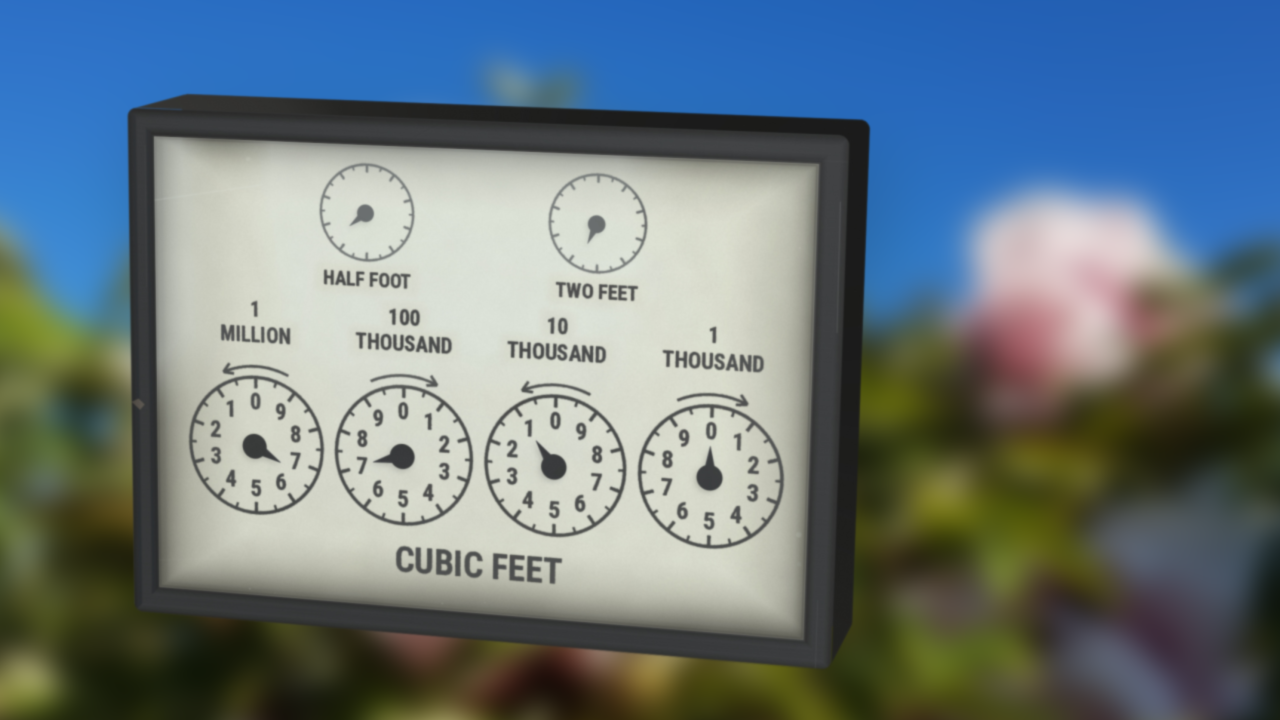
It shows **671000** ft³
